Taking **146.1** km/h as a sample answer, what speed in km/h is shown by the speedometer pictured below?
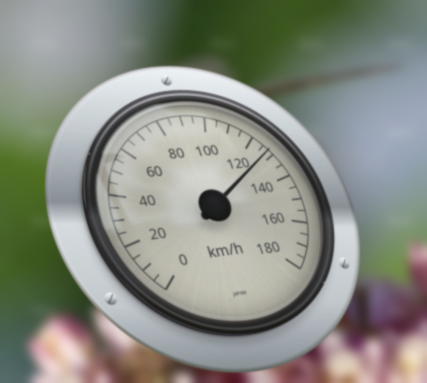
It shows **127.5** km/h
